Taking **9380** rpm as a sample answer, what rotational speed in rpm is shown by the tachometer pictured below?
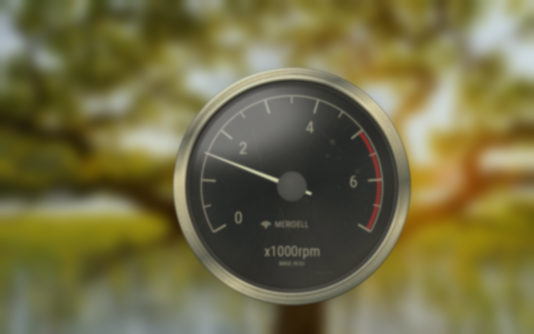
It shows **1500** rpm
